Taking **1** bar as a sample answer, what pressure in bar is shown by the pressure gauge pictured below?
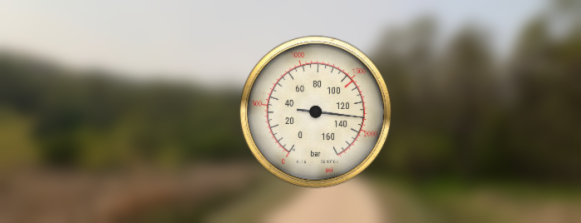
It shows **130** bar
